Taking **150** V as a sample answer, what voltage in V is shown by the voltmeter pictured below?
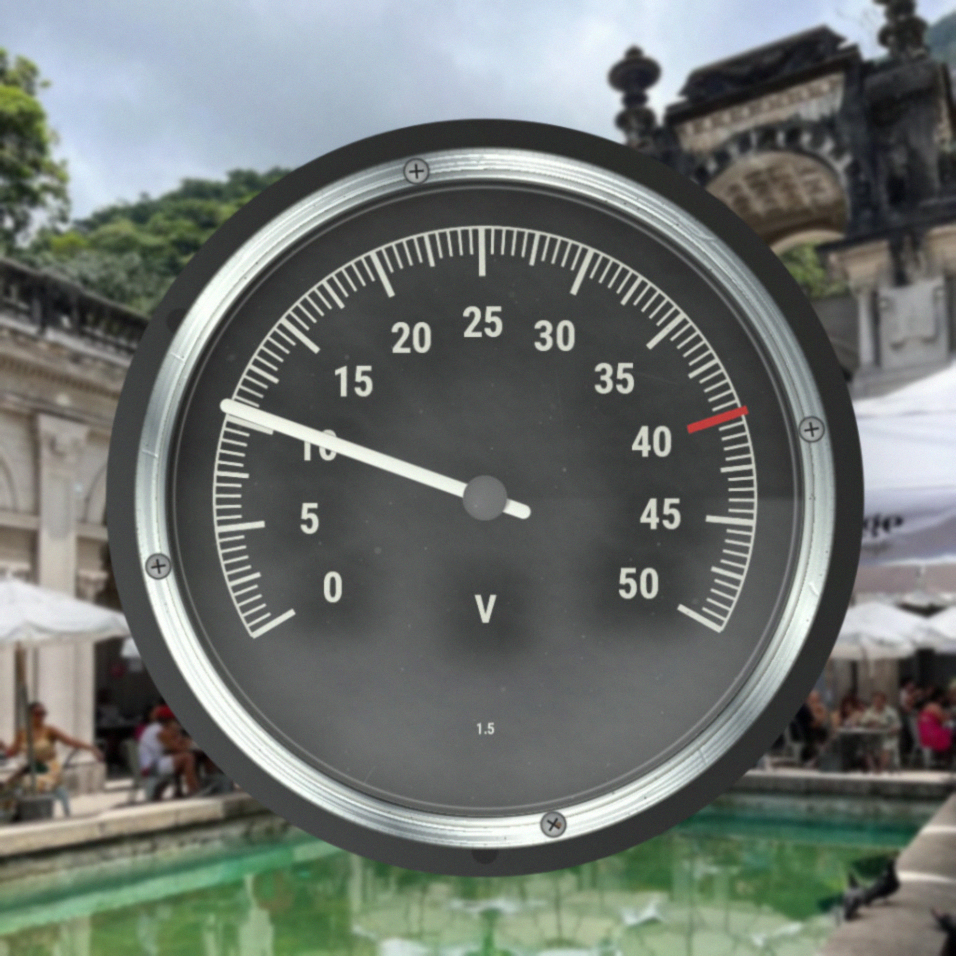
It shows **10.5** V
